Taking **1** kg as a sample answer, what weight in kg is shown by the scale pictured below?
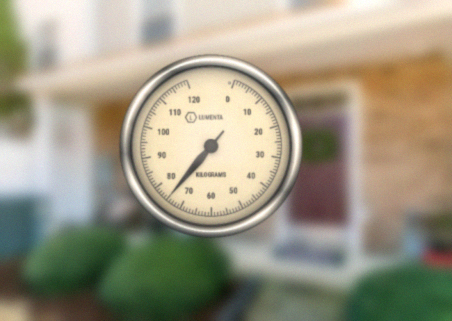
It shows **75** kg
